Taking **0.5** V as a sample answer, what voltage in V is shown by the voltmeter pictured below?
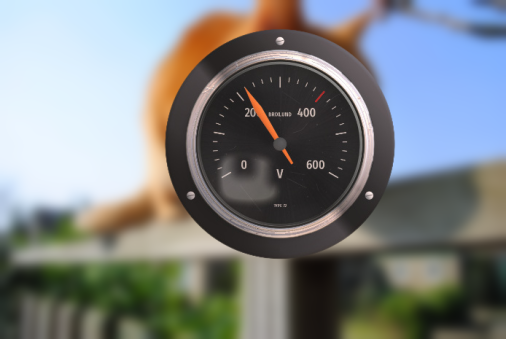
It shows **220** V
